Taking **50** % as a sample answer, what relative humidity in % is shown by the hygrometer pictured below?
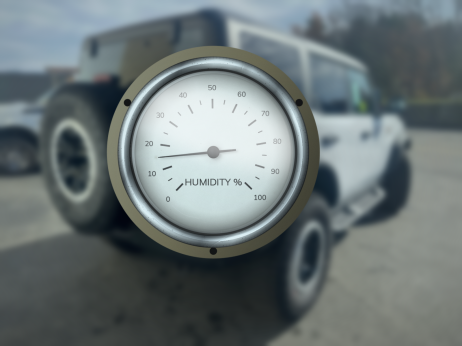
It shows **15** %
